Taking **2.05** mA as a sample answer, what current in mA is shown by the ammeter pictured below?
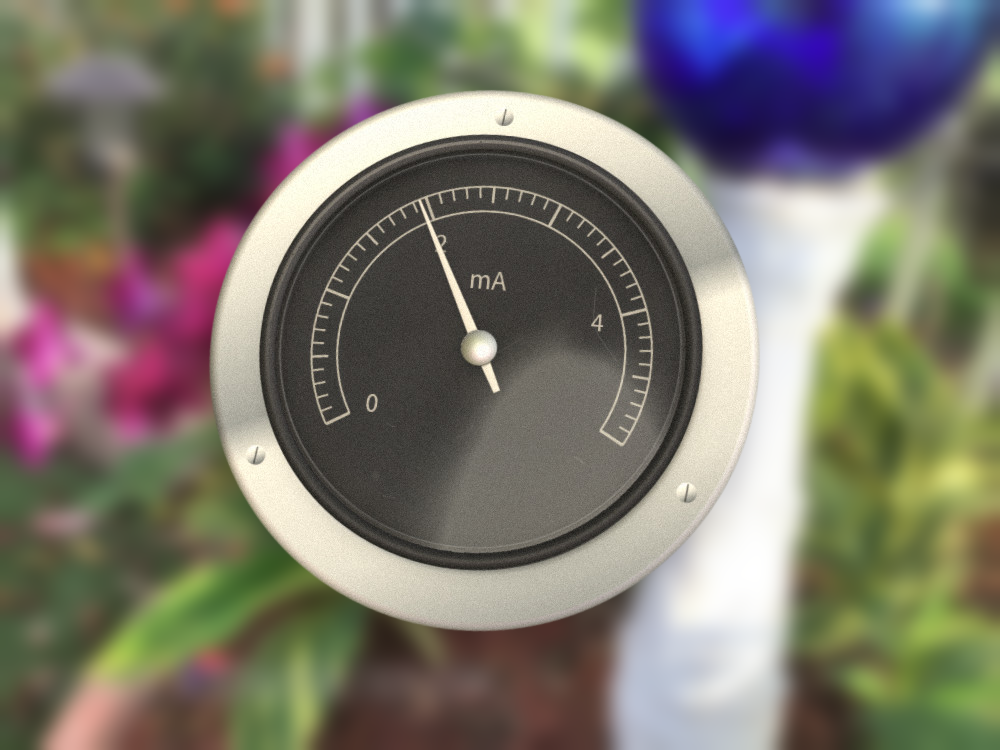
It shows **1.95** mA
